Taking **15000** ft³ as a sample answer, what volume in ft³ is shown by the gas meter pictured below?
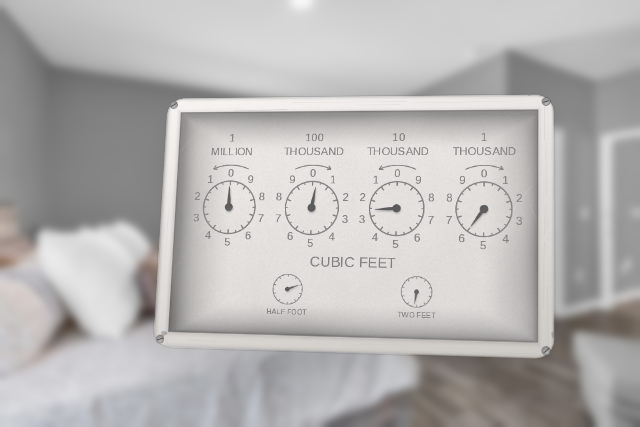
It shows **2600** ft³
